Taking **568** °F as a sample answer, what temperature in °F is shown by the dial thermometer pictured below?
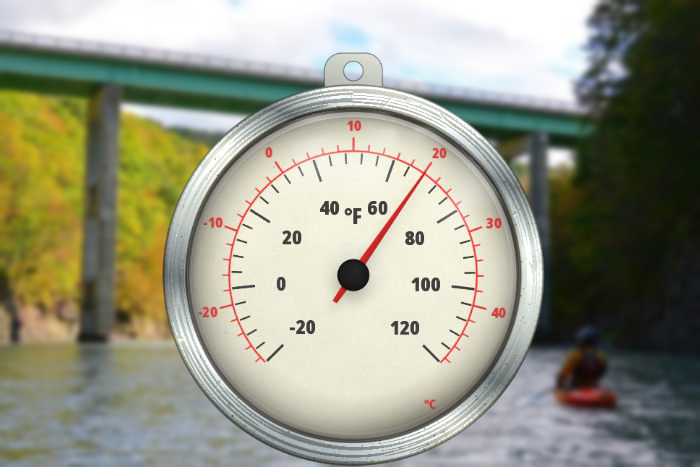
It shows **68** °F
